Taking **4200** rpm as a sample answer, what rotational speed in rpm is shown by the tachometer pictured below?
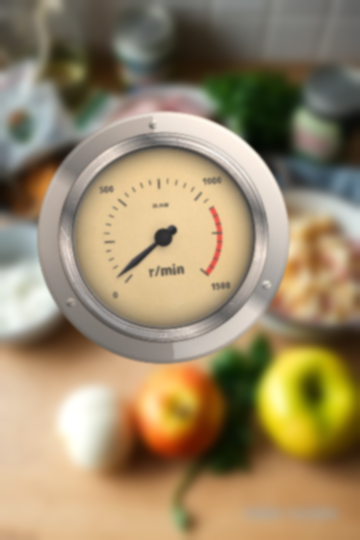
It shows **50** rpm
